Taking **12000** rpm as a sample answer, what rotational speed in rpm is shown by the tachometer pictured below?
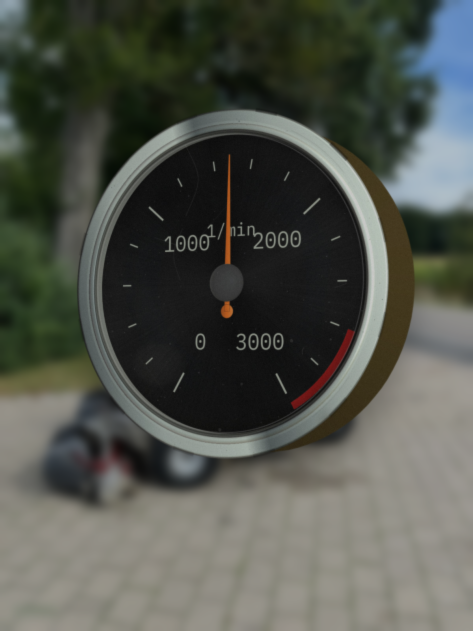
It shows **1500** rpm
